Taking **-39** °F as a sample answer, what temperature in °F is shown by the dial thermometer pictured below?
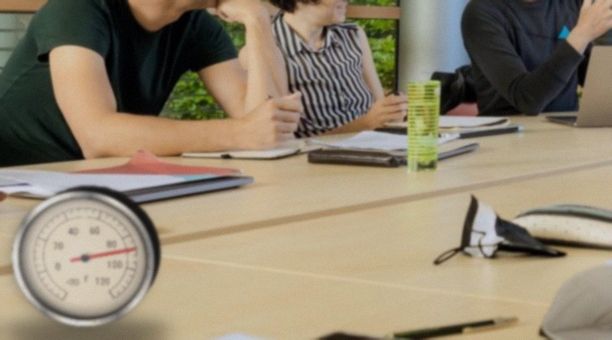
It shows **88** °F
